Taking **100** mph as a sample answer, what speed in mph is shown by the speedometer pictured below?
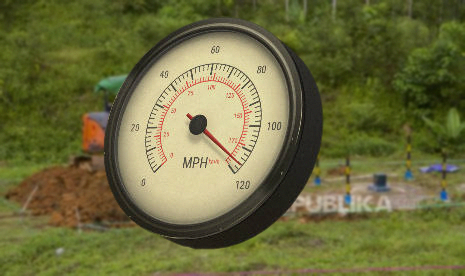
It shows **116** mph
